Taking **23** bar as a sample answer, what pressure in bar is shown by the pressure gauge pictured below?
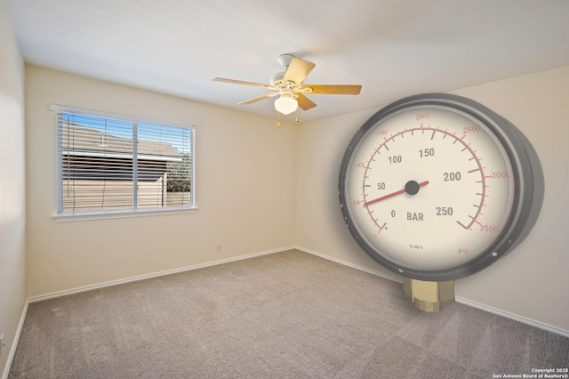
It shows **30** bar
